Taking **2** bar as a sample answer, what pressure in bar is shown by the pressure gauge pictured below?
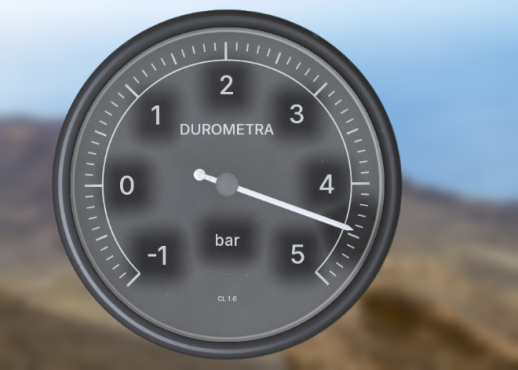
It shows **4.45** bar
